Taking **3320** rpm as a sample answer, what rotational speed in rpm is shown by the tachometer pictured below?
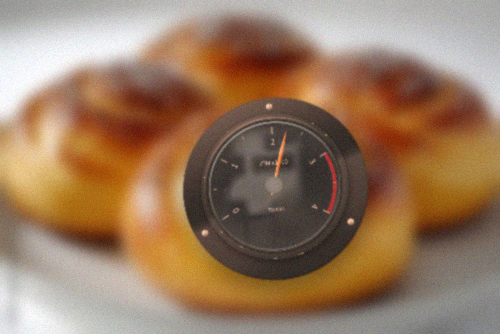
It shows **2250** rpm
